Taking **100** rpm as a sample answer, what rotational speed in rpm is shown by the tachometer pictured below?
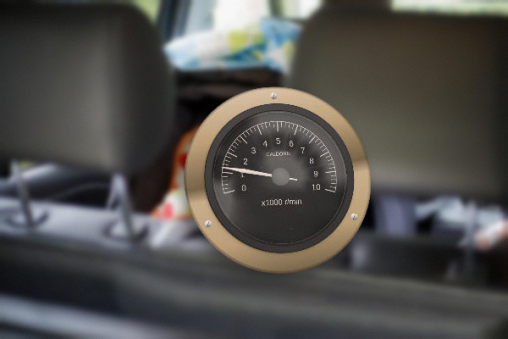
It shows **1200** rpm
